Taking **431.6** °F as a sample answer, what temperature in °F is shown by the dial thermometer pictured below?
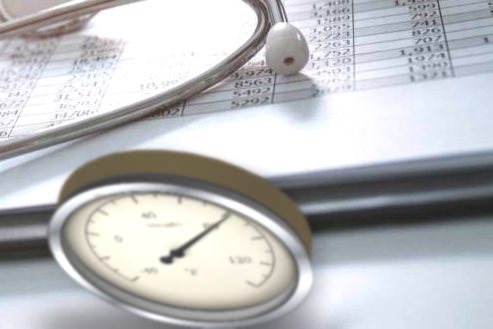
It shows **80** °F
